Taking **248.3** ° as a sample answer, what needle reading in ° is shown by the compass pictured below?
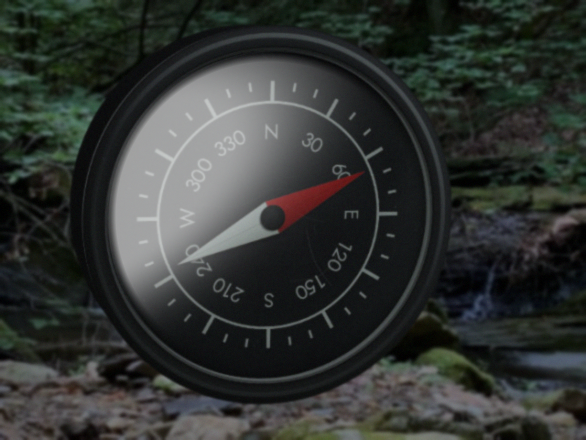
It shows **65** °
